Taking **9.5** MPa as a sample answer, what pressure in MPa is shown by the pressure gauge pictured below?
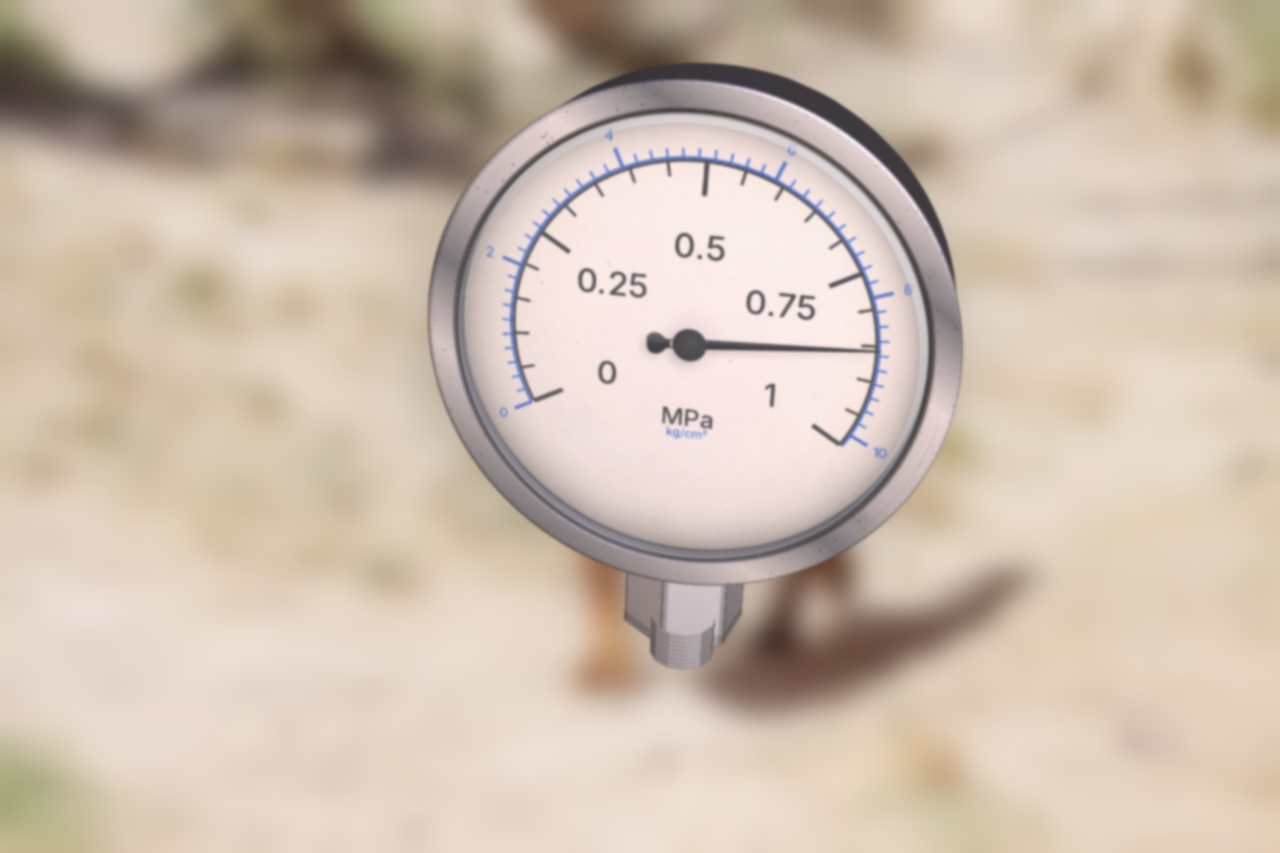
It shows **0.85** MPa
